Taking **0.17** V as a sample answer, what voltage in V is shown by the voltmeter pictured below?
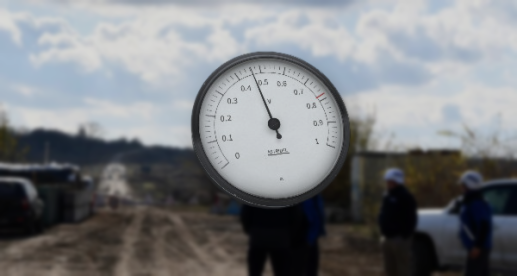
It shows **0.46** V
